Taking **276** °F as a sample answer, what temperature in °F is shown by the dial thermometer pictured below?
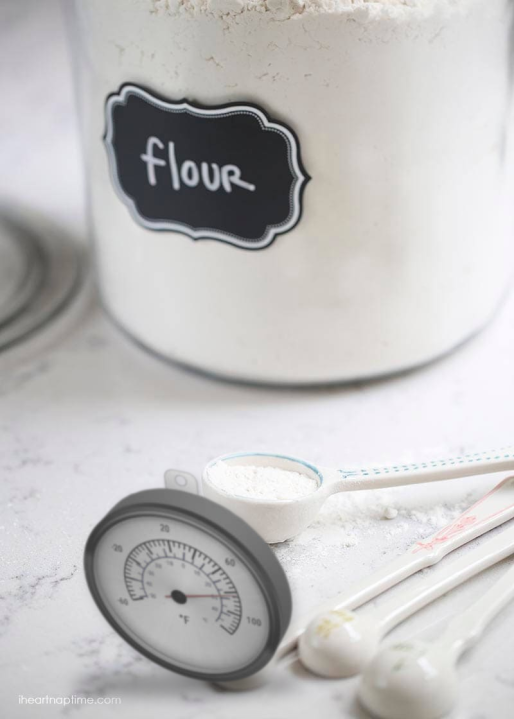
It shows **80** °F
